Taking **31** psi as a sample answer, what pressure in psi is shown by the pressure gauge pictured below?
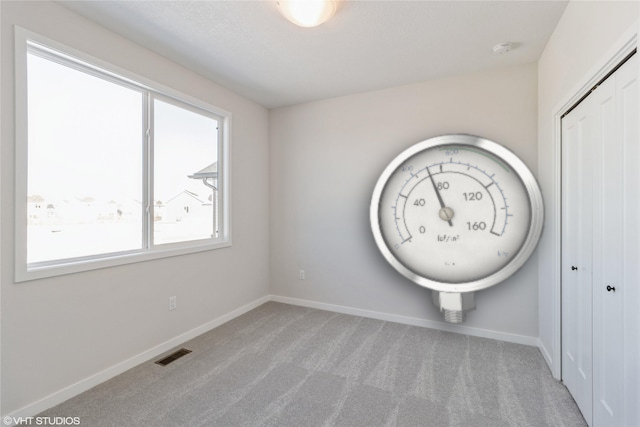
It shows **70** psi
